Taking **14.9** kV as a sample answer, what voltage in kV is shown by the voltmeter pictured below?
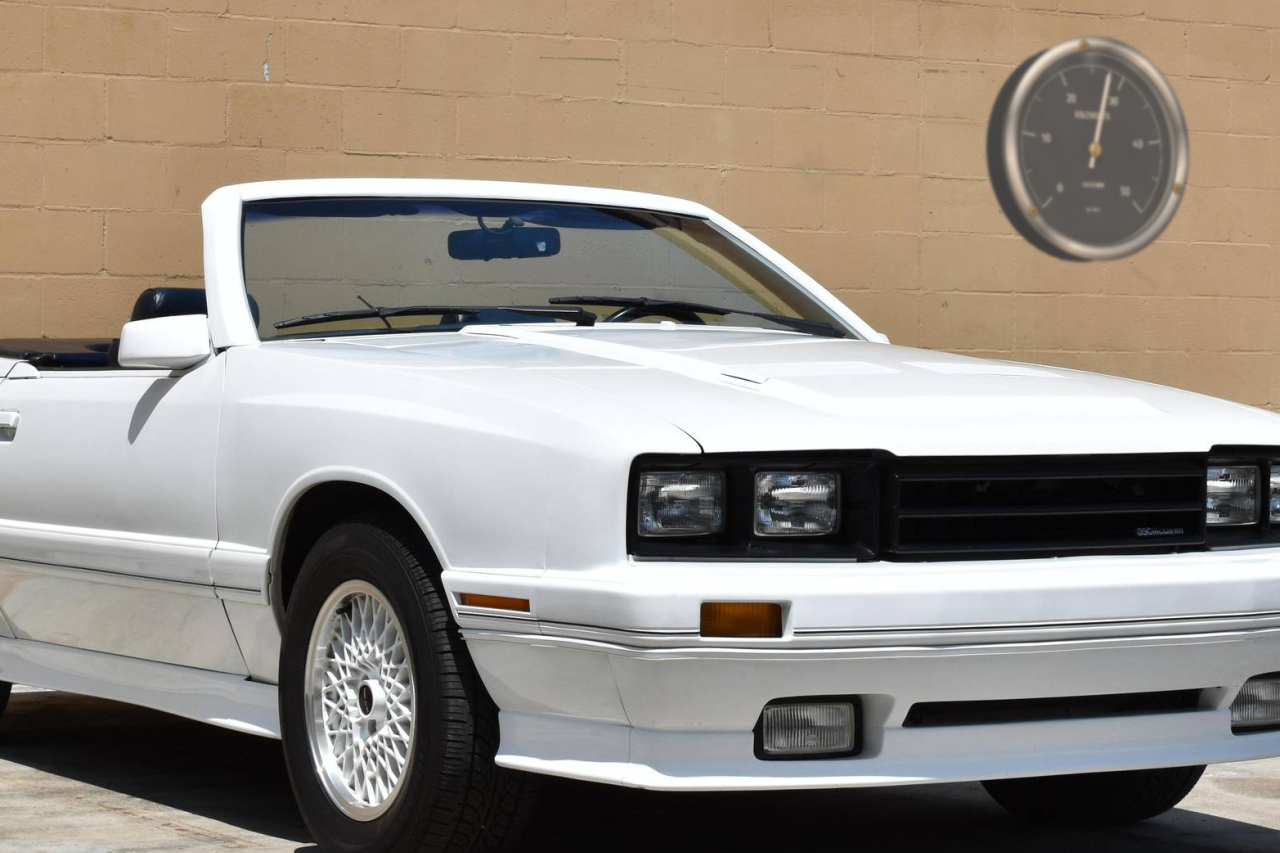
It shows **27.5** kV
